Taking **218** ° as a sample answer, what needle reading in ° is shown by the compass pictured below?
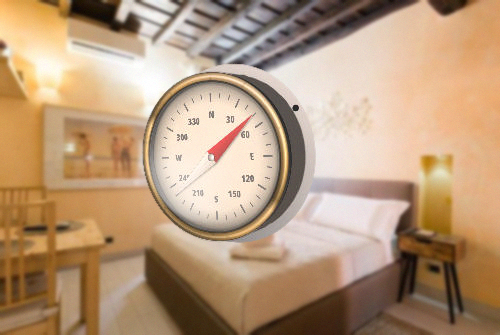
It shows **50** °
